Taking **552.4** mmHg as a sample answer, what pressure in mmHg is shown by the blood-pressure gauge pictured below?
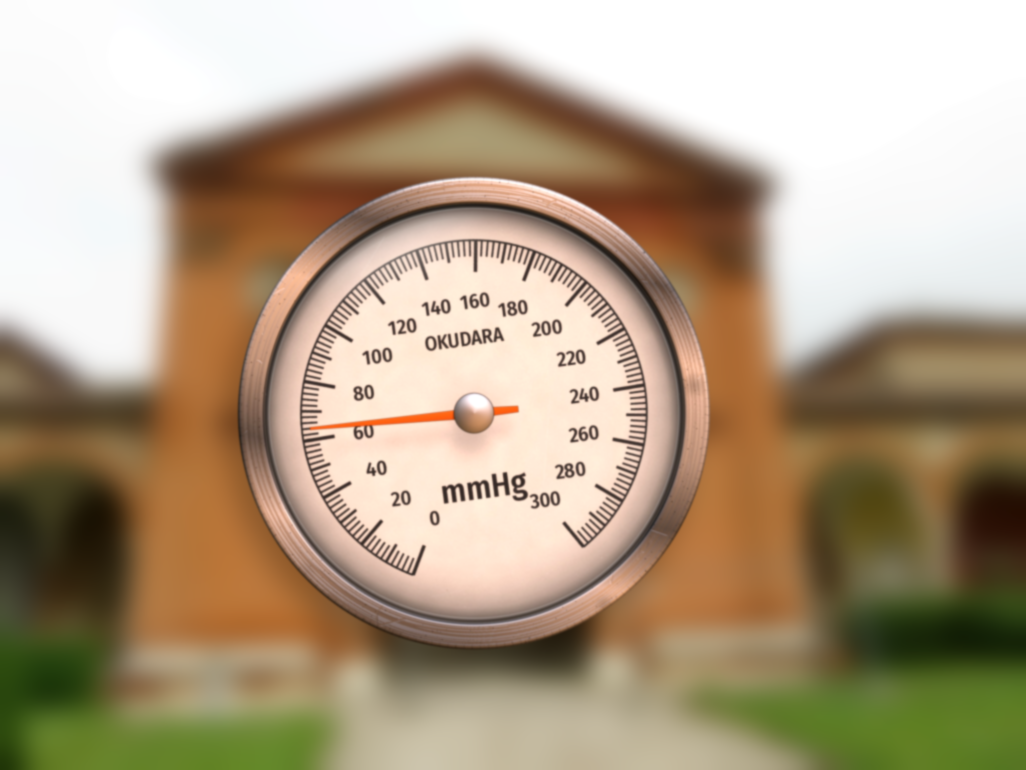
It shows **64** mmHg
